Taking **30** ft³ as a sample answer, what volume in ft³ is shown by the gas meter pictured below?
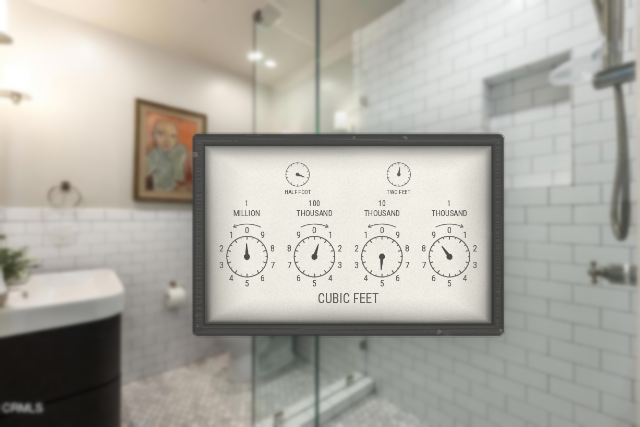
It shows **4900** ft³
